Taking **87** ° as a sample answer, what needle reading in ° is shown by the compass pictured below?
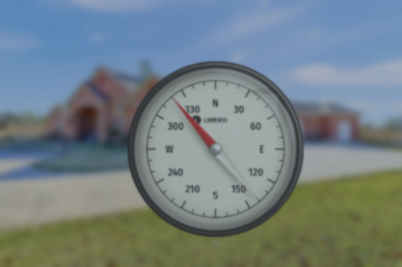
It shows **320** °
